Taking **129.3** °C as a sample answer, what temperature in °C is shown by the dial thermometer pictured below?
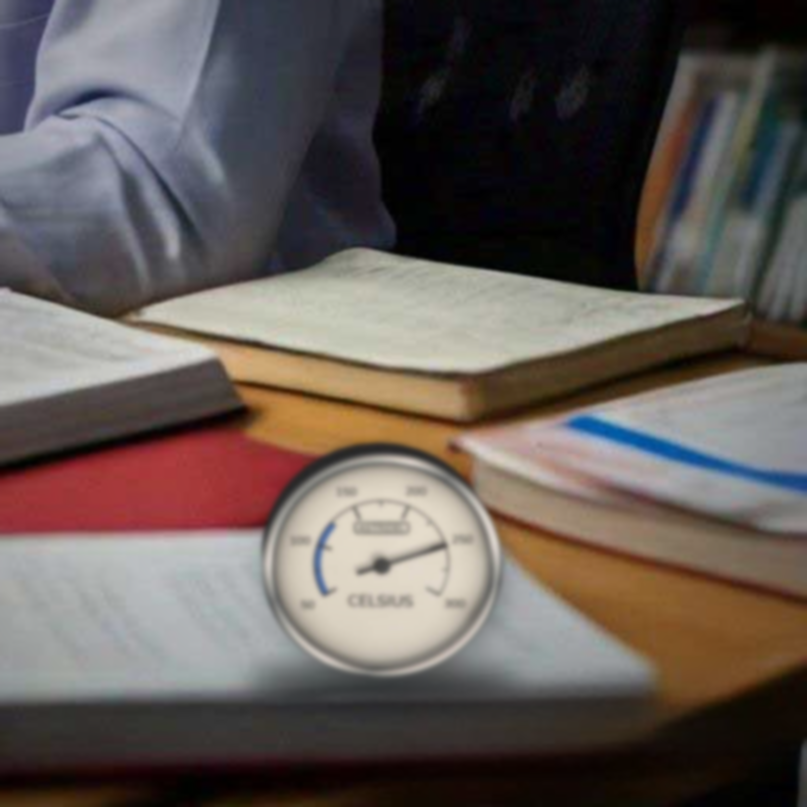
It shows **250** °C
